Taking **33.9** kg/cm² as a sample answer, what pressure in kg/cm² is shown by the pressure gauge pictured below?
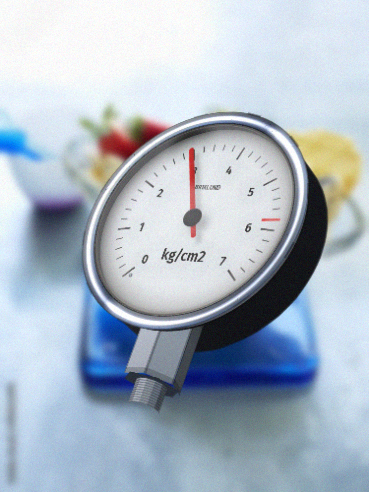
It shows **3** kg/cm²
